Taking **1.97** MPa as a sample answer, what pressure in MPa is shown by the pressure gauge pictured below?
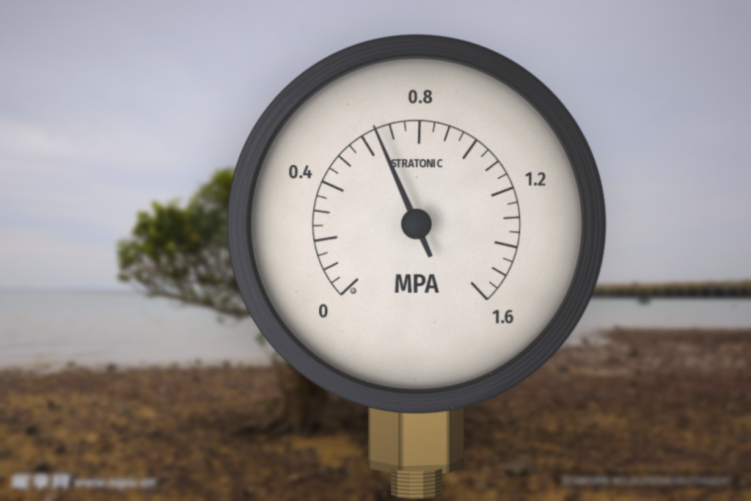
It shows **0.65** MPa
